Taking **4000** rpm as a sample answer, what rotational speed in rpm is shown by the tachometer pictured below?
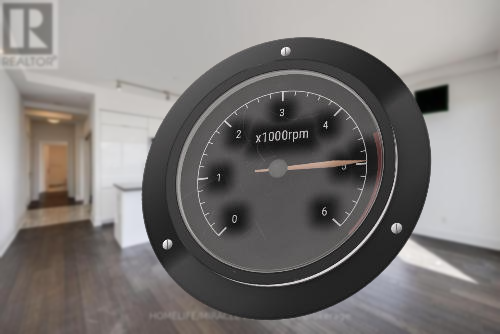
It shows **5000** rpm
